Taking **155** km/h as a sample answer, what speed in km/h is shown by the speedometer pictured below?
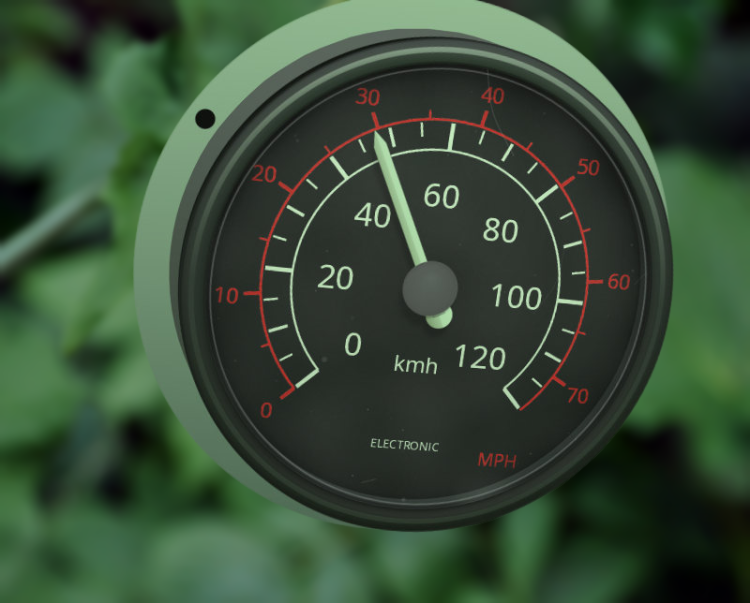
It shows **47.5** km/h
